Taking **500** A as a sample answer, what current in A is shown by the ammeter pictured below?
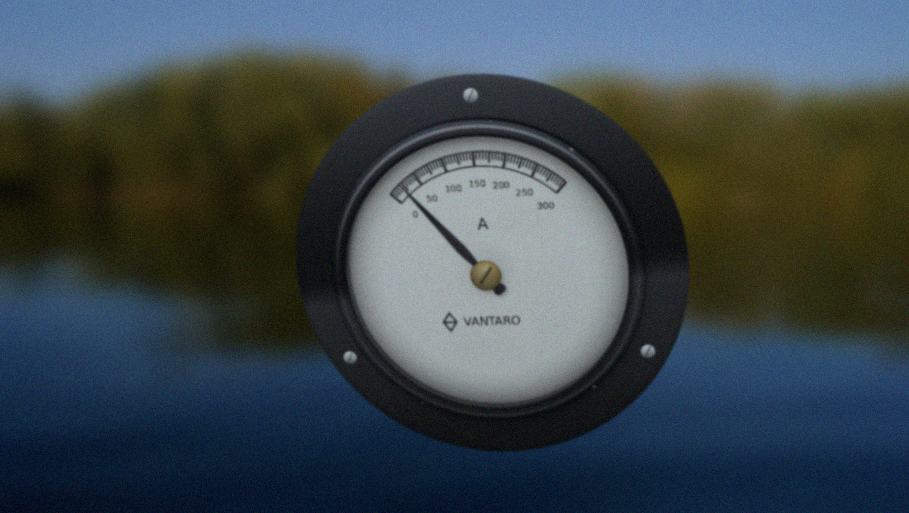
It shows **25** A
